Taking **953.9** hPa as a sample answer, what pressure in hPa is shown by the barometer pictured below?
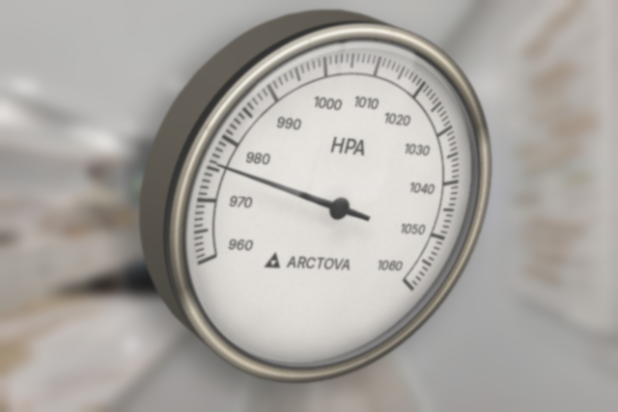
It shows **976** hPa
